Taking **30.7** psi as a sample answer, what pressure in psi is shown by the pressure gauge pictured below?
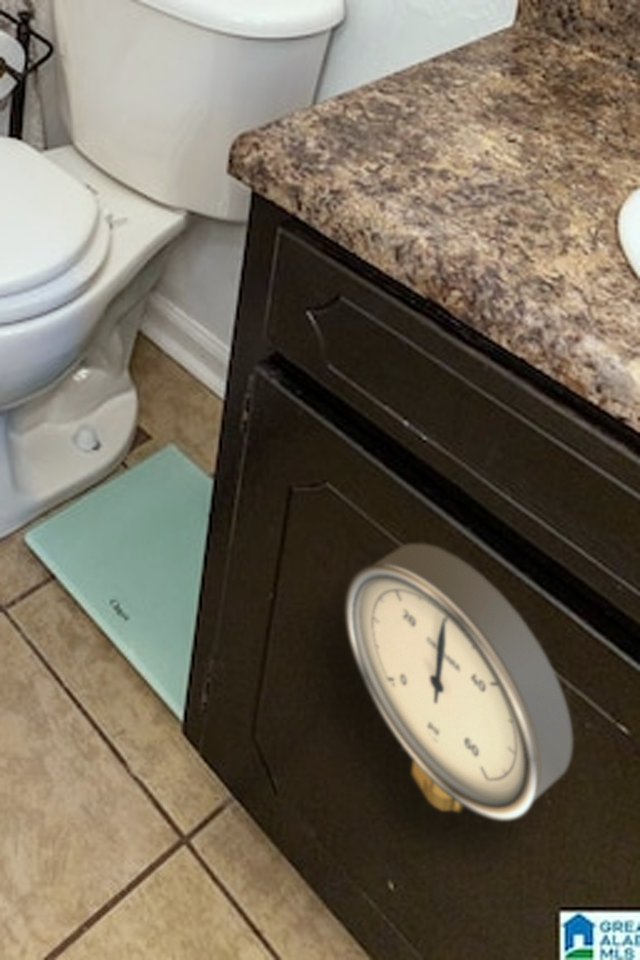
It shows **30** psi
